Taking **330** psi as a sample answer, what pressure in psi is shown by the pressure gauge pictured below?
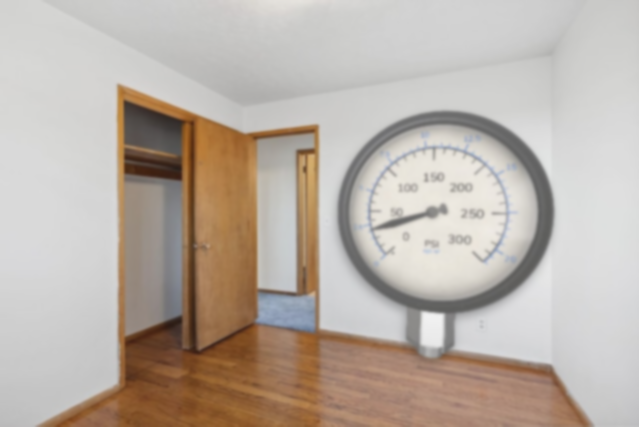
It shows **30** psi
